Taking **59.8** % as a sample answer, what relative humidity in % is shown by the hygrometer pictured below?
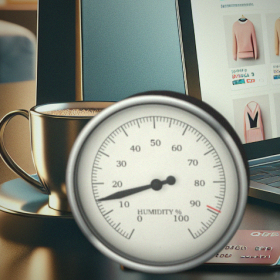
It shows **15** %
